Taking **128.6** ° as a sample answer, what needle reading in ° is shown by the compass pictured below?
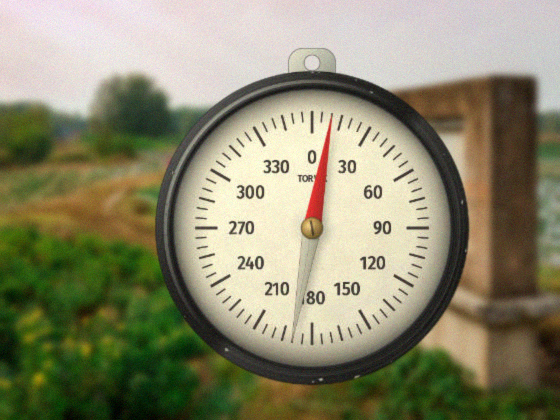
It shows **10** °
